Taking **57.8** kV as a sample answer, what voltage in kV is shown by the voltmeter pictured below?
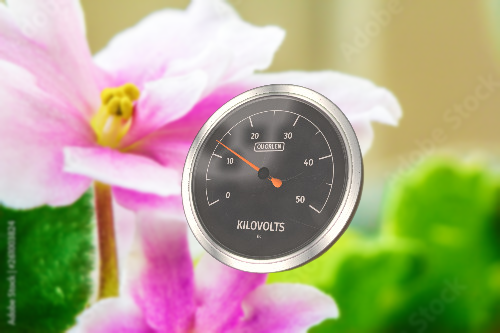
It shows **12.5** kV
